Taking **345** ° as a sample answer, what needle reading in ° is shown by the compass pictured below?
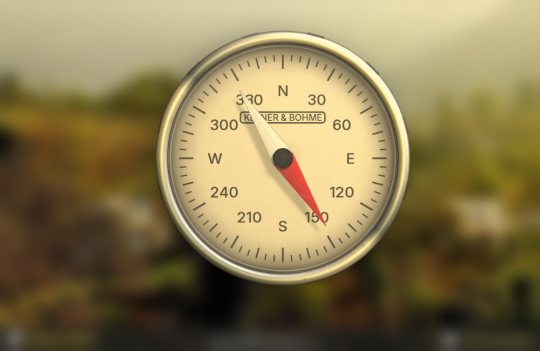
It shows **147.5** °
